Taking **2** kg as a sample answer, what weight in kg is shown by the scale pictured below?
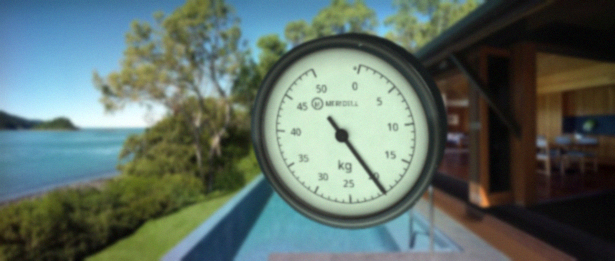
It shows **20** kg
